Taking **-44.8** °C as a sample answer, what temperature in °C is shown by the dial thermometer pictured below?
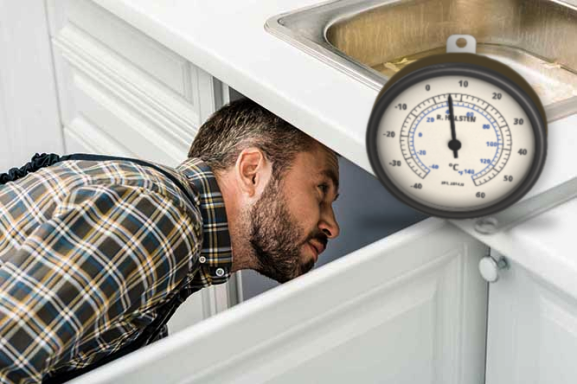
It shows **6** °C
